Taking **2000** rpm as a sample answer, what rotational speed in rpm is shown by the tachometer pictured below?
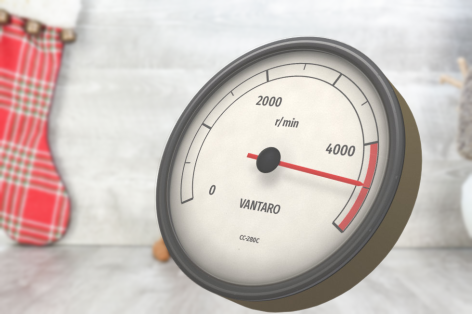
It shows **4500** rpm
